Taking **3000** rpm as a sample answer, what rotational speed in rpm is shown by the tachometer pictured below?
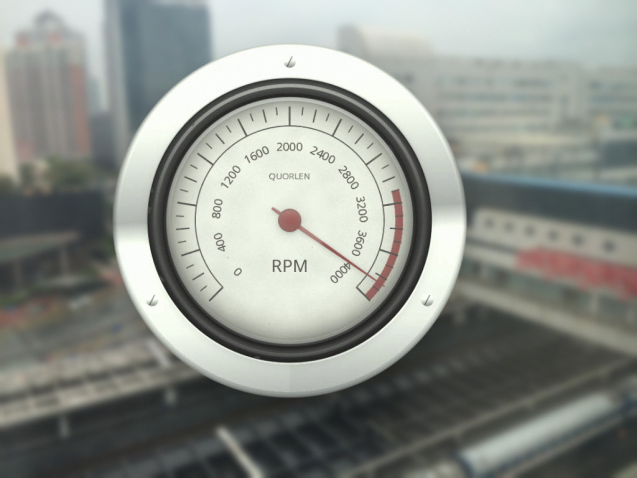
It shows **3850** rpm
